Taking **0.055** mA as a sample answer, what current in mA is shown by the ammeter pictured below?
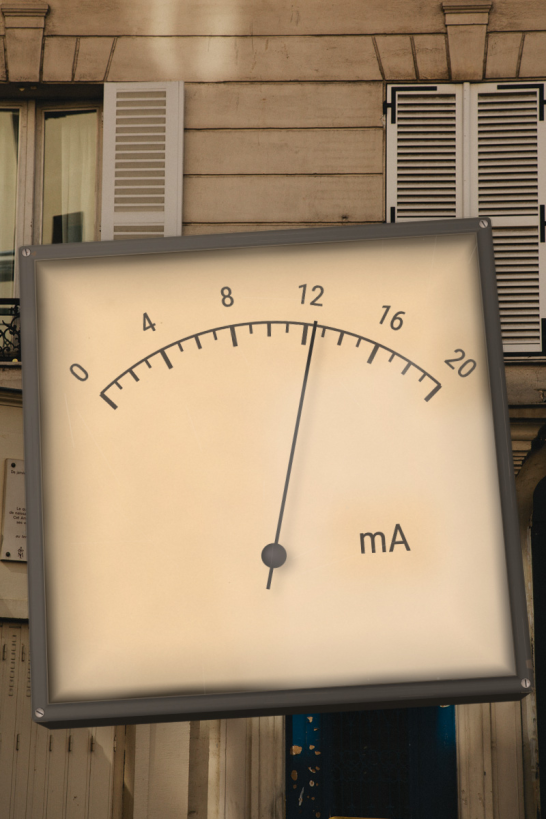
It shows **12.5** mA
